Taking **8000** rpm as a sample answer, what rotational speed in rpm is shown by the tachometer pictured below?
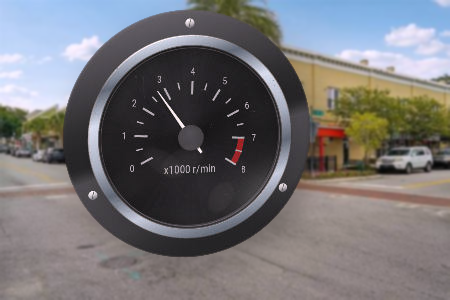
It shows **2750** rpm
